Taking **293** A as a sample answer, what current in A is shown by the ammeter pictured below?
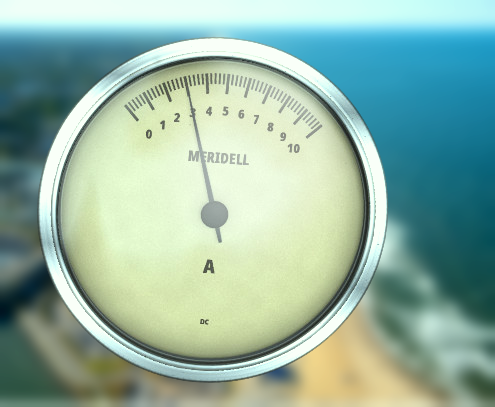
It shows **3** A
